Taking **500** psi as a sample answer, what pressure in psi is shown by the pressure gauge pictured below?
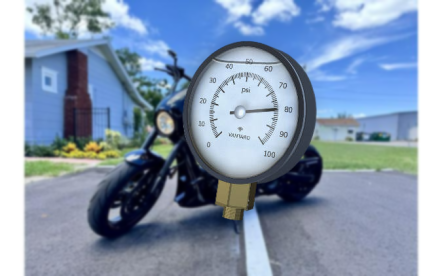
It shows **80** psi
